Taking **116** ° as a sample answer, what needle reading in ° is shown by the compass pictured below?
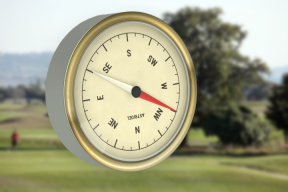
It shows **300** °
